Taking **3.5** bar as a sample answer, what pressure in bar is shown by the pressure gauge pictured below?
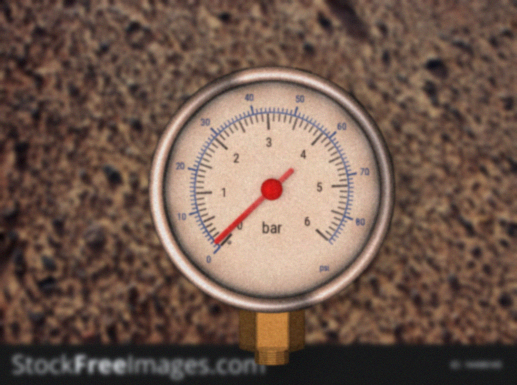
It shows **0.1** bar
